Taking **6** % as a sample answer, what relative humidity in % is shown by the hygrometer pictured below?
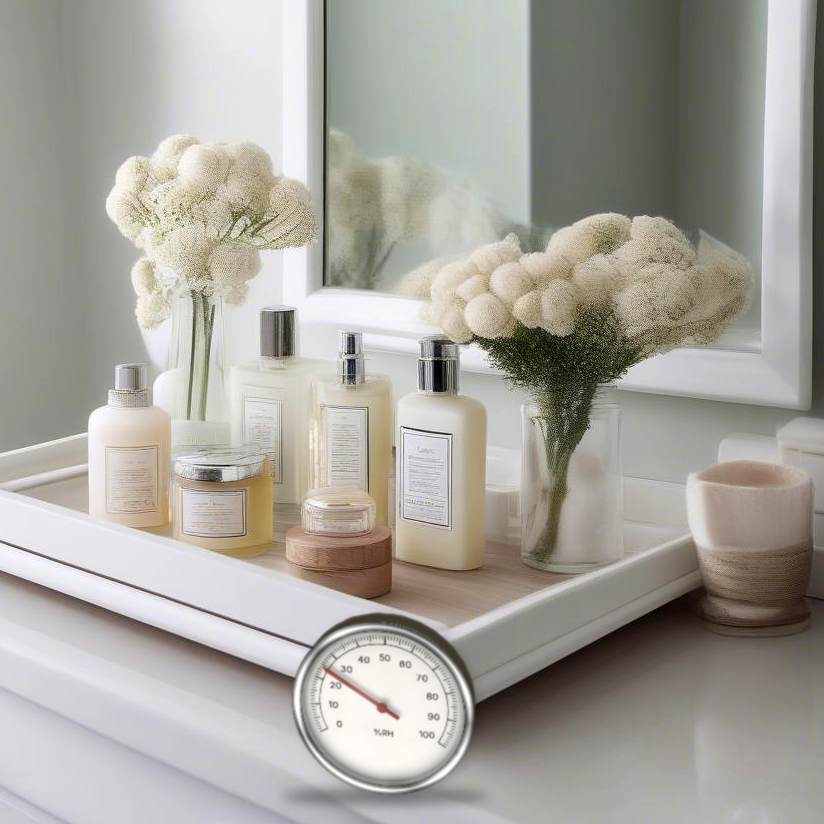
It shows **25** %
